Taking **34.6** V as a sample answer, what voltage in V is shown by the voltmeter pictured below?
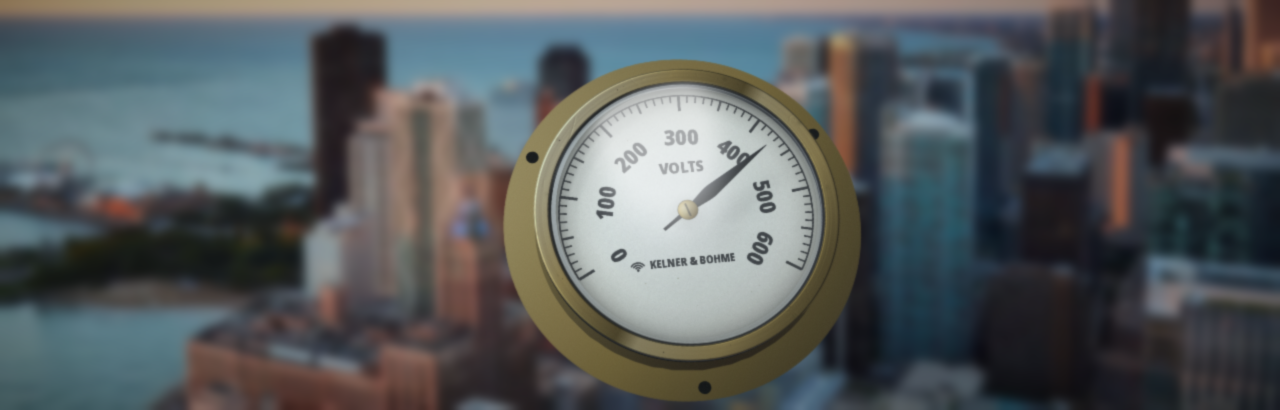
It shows **430** V
